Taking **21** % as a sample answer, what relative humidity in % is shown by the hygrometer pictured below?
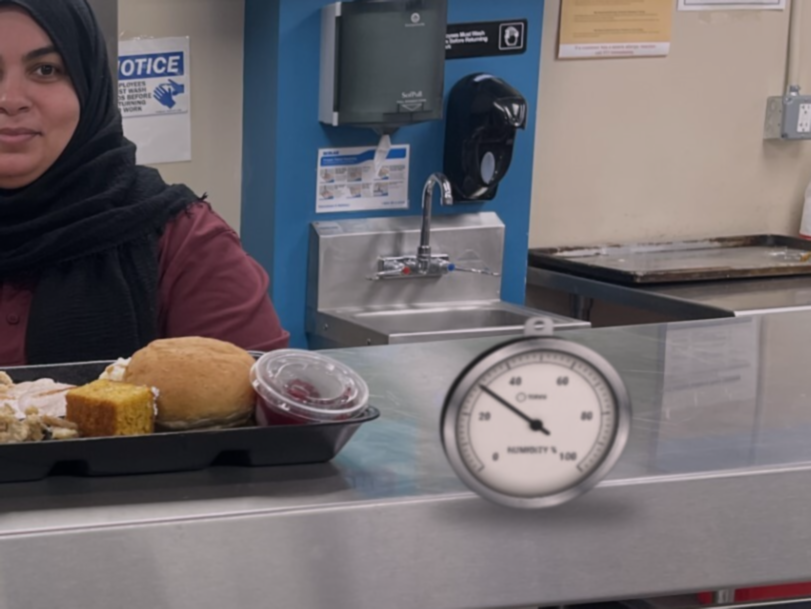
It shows **30** %
